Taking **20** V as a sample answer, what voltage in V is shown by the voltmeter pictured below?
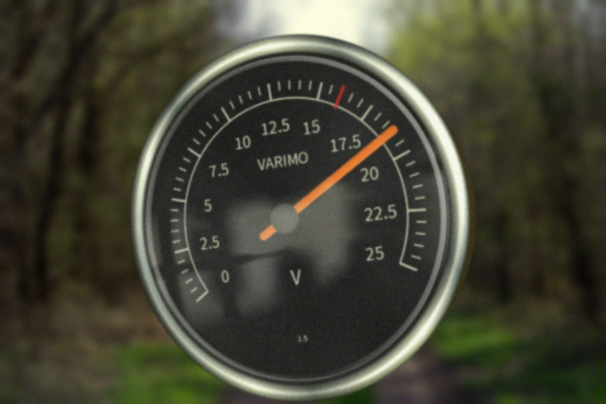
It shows **19** V
